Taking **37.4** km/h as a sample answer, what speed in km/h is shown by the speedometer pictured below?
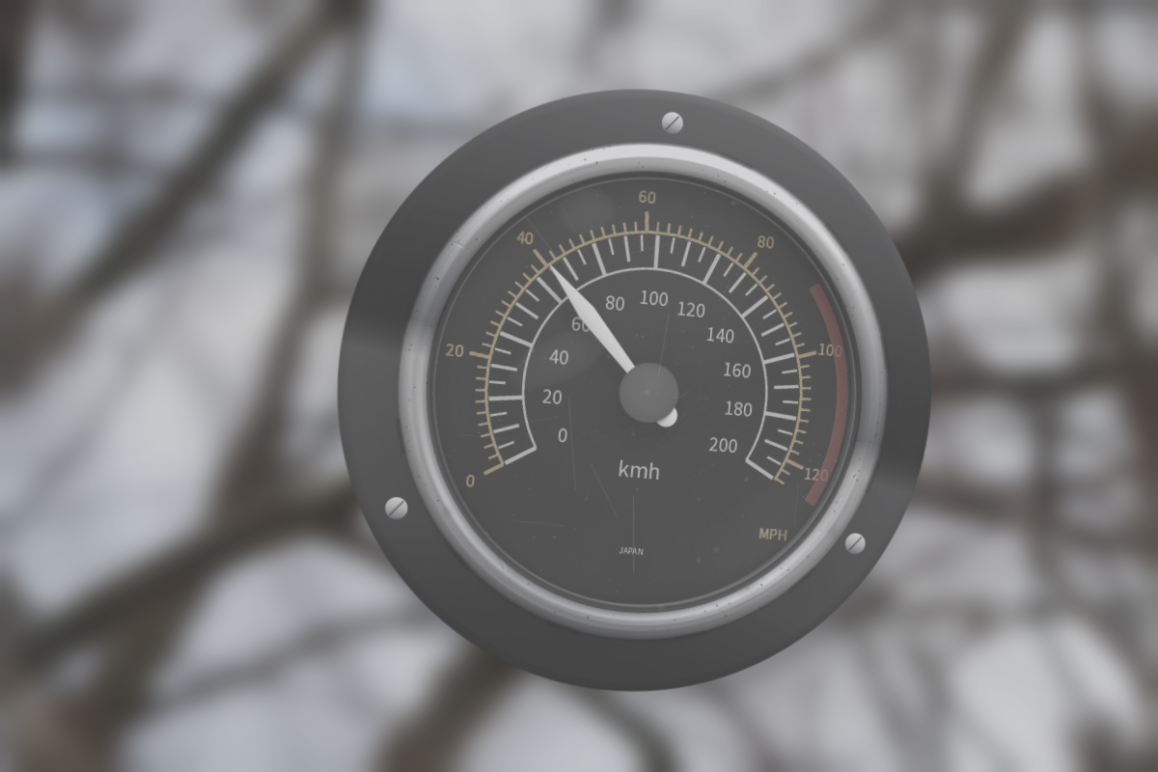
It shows **65** km/h
